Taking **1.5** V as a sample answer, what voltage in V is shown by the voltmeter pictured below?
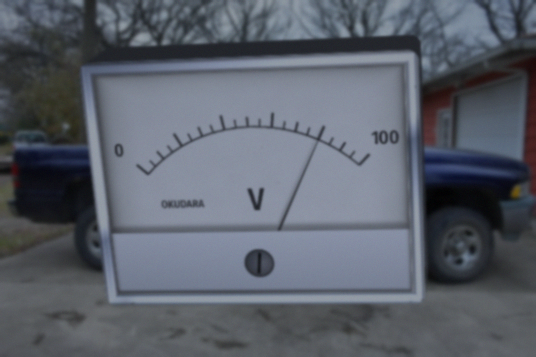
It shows **80** V
